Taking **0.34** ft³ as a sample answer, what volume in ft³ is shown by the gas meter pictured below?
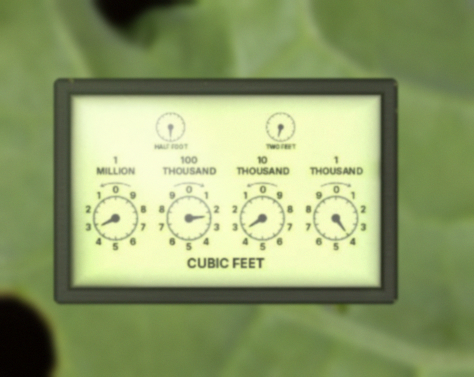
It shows **323400** ft³
